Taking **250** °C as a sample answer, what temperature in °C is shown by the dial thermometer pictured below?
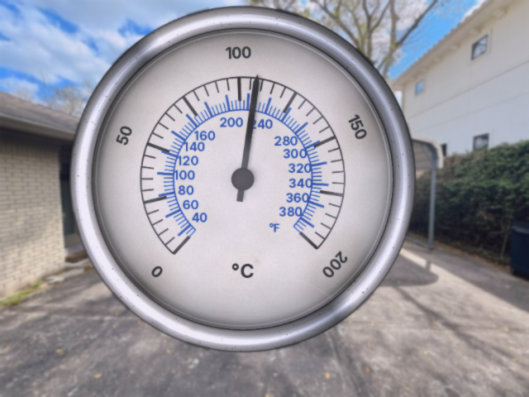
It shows **107.5** °C
